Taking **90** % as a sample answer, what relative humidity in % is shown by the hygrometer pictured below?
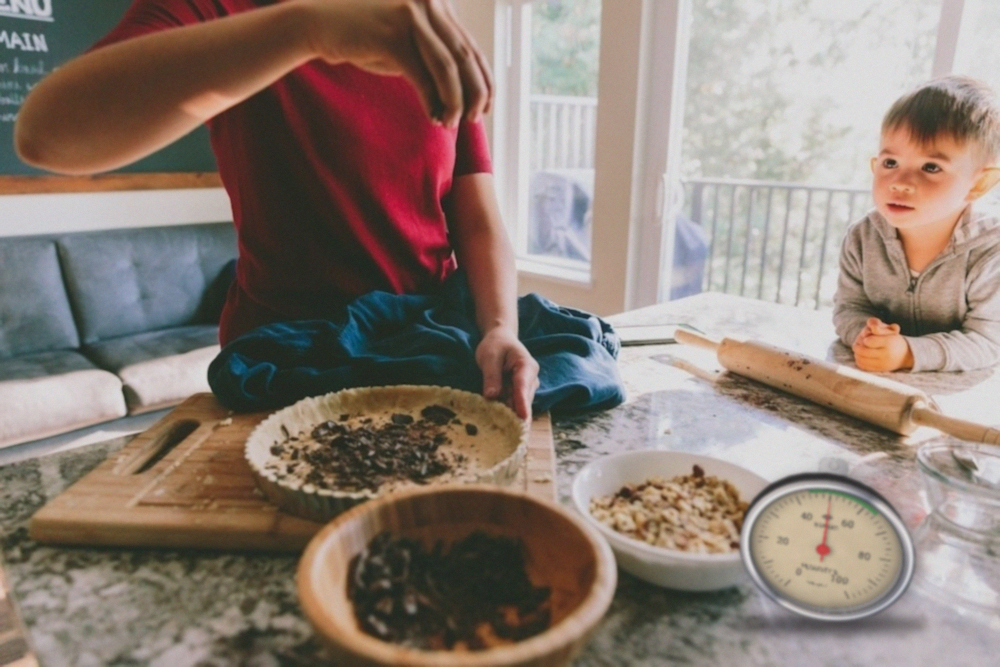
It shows **50** %
